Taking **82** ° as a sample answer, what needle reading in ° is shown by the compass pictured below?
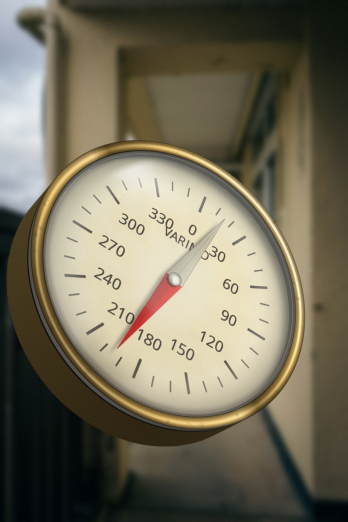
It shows **195** °
